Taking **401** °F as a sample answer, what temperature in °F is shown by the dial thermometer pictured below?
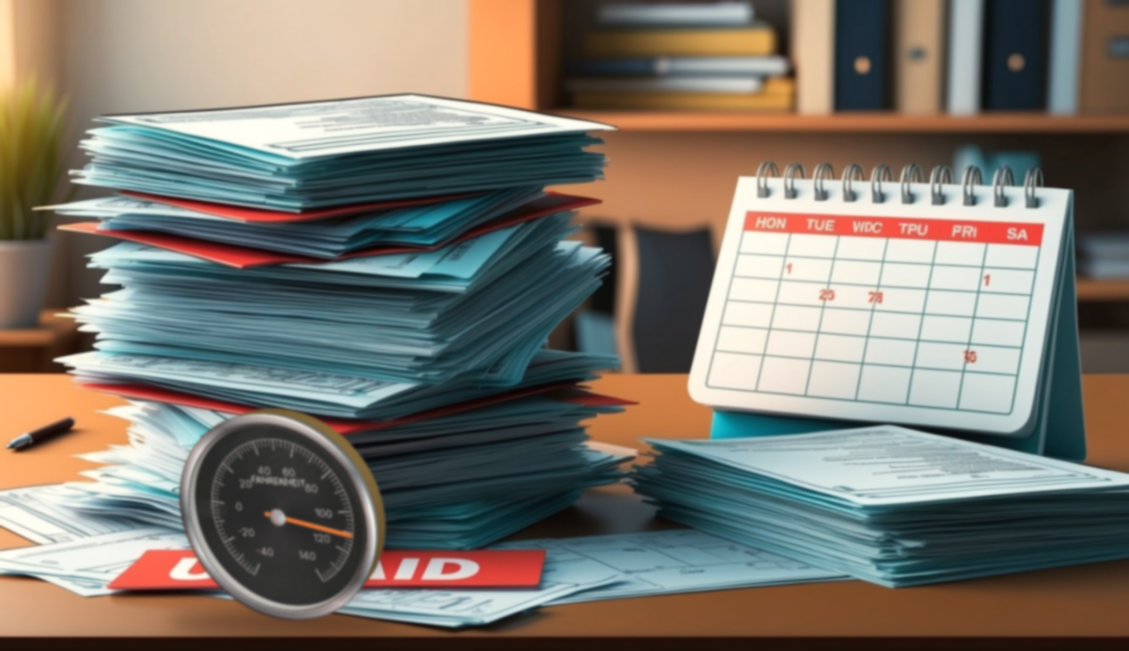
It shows **110** °F
